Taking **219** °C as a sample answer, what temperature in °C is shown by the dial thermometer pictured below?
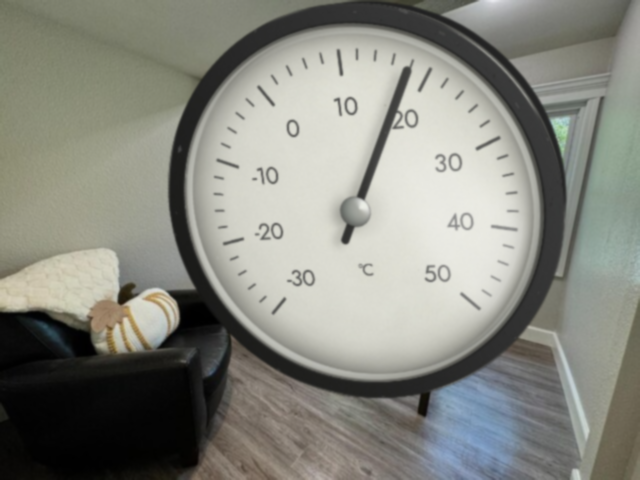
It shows **18** °C
